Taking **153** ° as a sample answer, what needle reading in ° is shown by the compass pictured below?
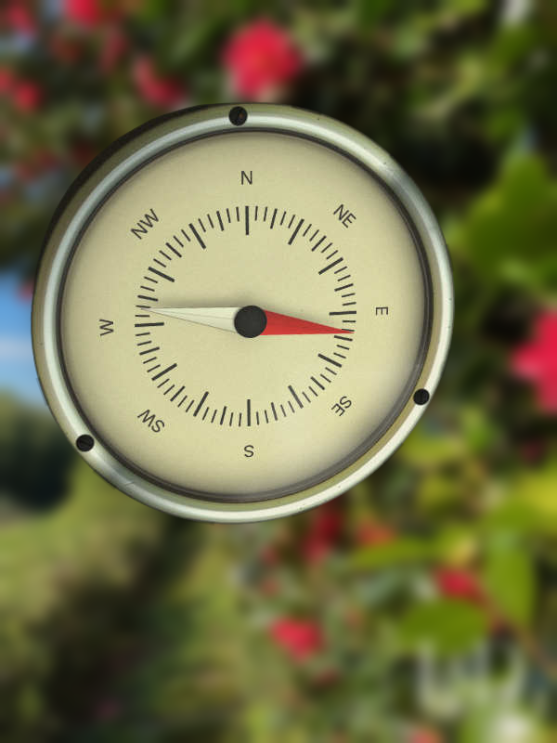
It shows **100** °
